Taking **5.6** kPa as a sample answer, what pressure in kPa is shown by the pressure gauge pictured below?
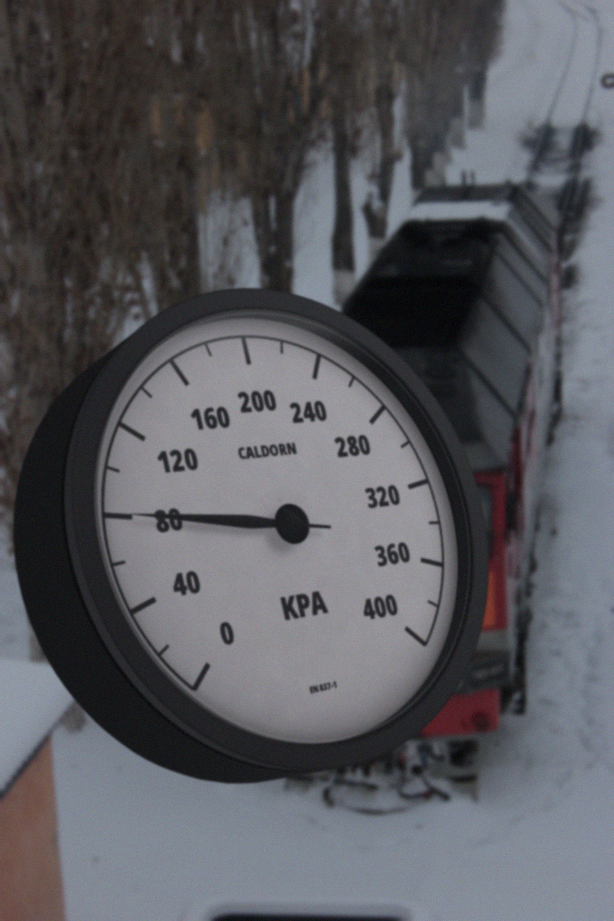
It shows **80** kPa
